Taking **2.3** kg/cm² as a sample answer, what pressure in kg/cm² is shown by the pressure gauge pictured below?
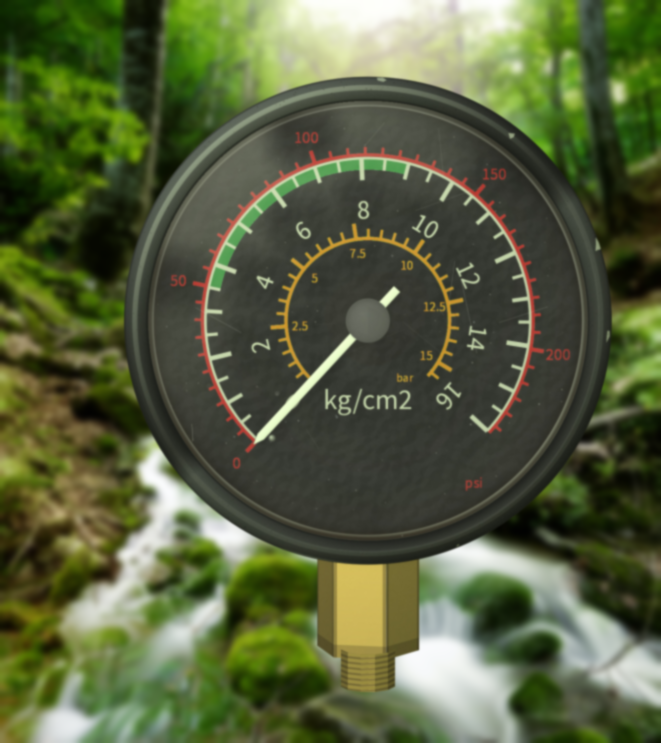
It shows **0** kg/cm²
